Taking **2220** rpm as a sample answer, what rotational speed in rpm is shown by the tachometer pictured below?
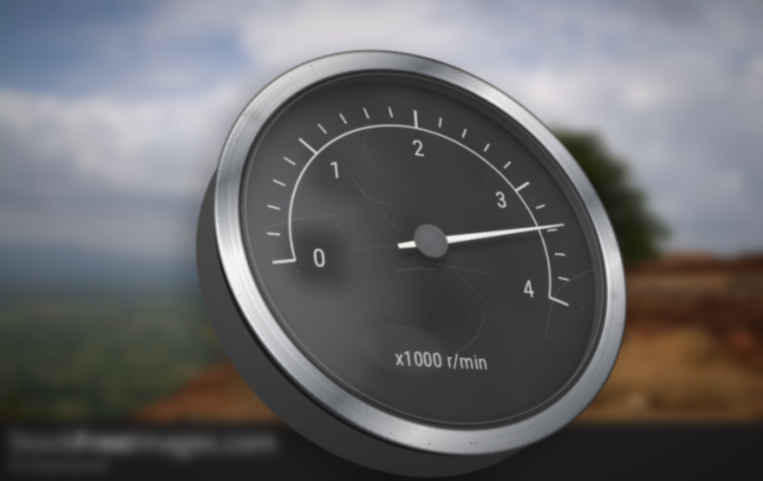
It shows **3400** rpm
